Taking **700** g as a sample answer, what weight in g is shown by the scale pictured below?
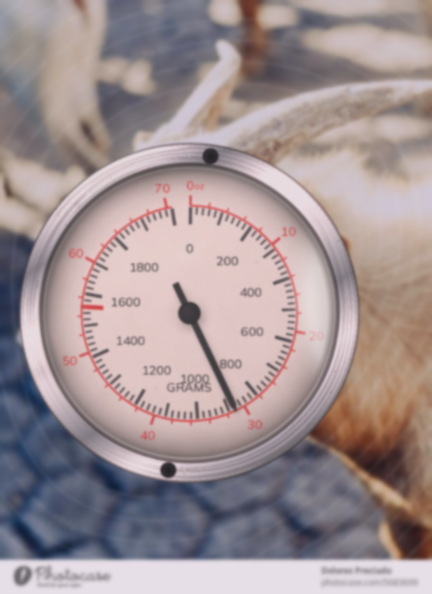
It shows **880** g
